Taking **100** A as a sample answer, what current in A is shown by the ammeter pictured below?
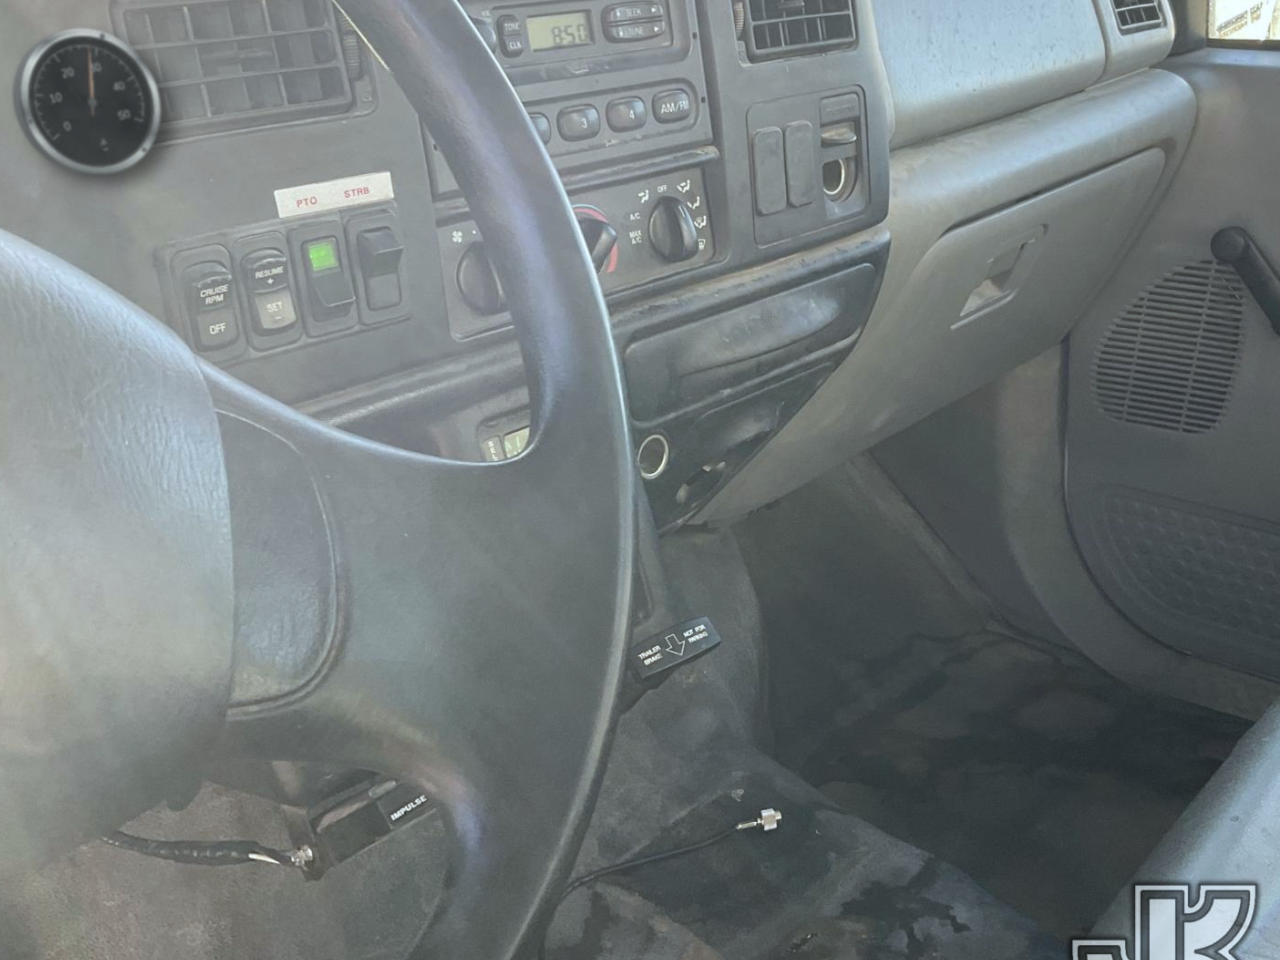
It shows **28** A
